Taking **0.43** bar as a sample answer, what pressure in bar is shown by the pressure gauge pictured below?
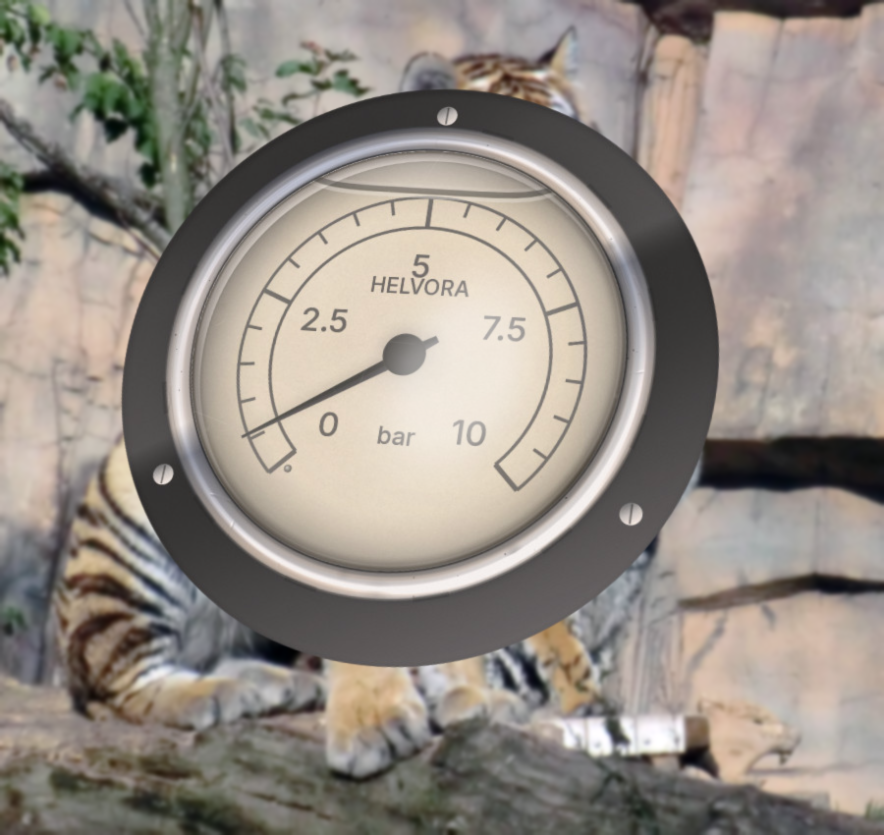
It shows **0.5** bar
